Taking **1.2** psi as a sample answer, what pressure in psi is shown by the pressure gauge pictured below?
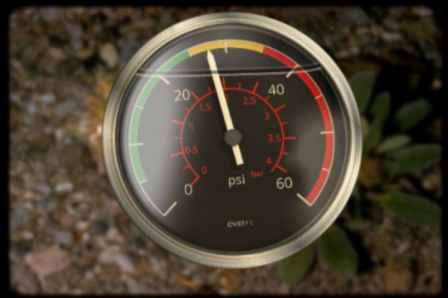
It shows **27.5** psi
